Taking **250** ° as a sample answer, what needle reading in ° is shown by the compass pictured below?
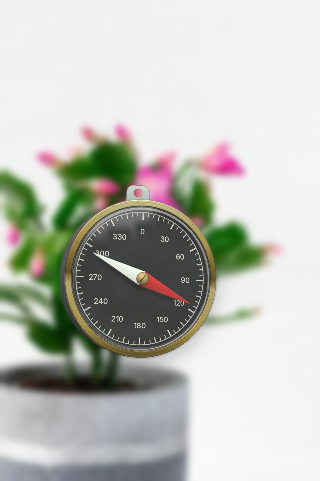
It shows **115** °
